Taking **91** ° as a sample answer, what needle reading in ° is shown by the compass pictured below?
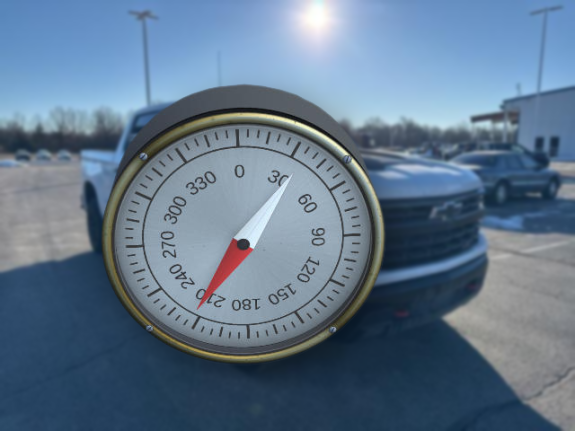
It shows **215** °
